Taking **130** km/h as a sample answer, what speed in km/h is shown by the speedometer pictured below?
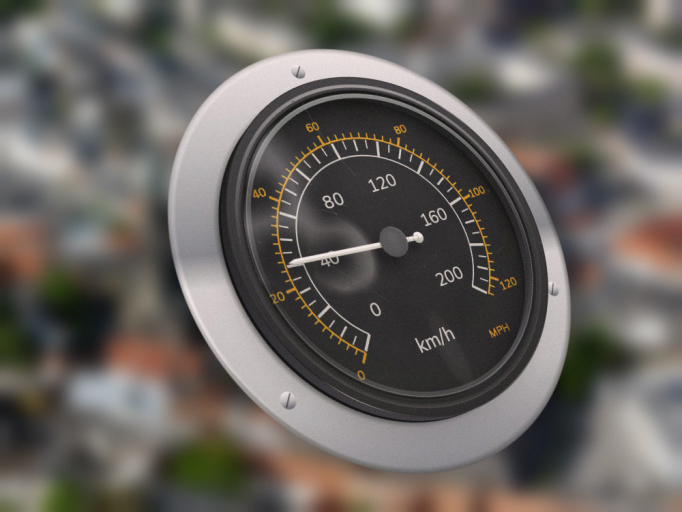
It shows **40** km/h
